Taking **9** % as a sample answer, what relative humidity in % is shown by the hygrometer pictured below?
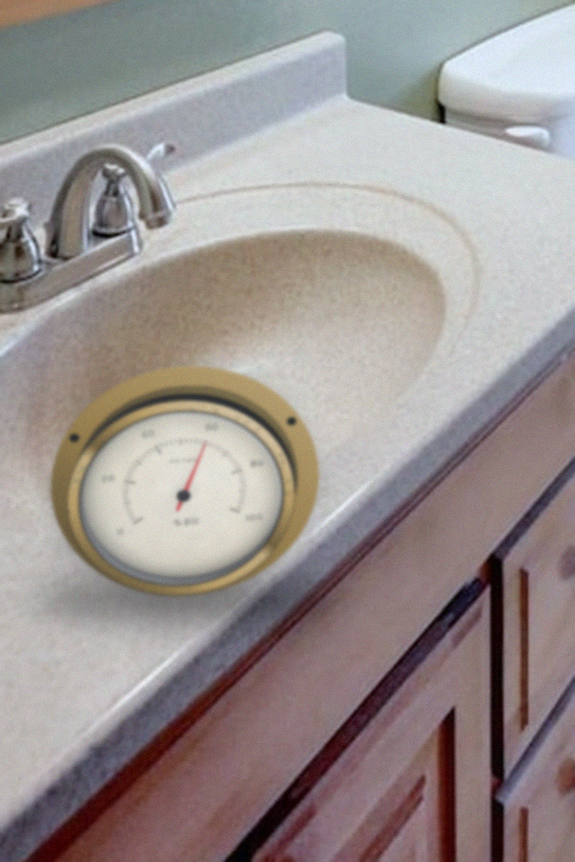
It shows **60** %
